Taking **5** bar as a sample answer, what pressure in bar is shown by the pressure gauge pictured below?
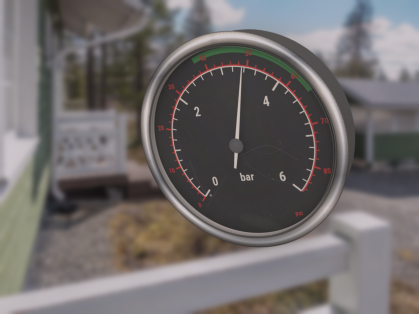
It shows **3.4** bar
